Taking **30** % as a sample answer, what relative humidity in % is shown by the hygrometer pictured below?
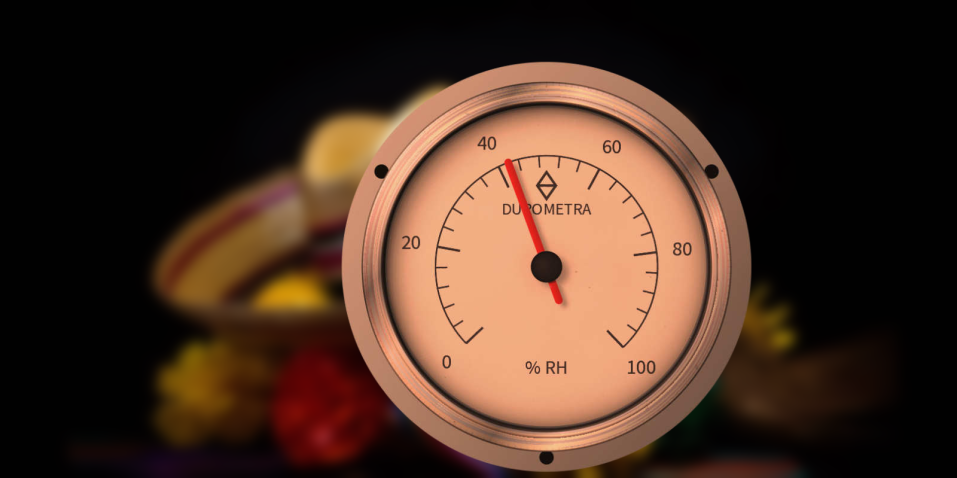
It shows **42** %
